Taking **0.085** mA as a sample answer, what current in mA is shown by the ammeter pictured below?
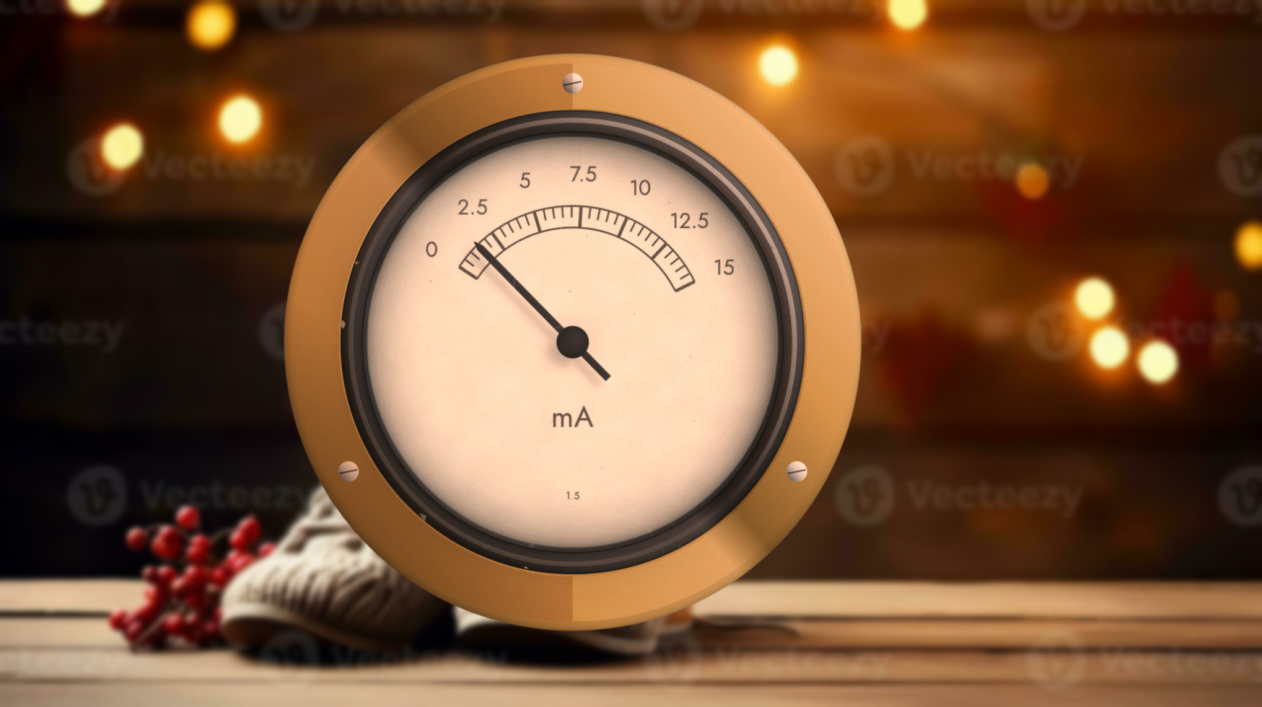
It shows **1.5** mA
